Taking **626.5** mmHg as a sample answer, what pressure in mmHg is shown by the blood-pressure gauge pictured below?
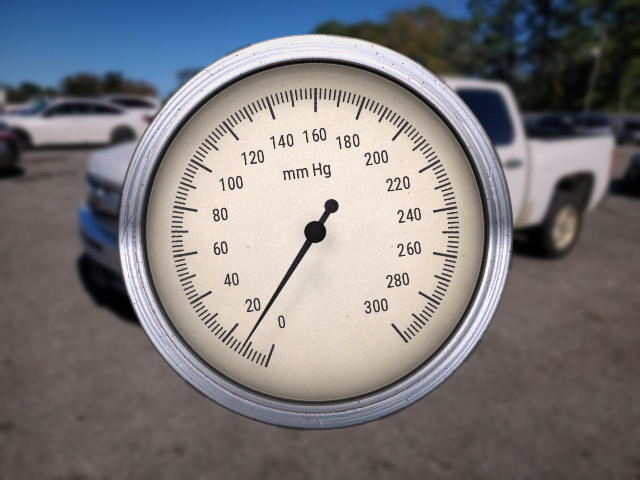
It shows **12** mmHg
